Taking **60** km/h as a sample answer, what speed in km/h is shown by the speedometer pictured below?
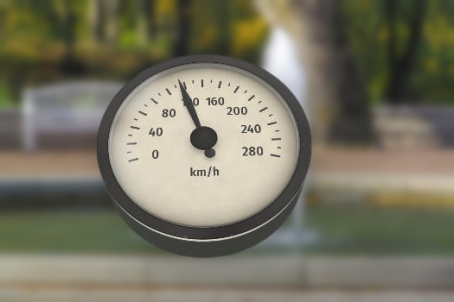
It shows **115** km/h
